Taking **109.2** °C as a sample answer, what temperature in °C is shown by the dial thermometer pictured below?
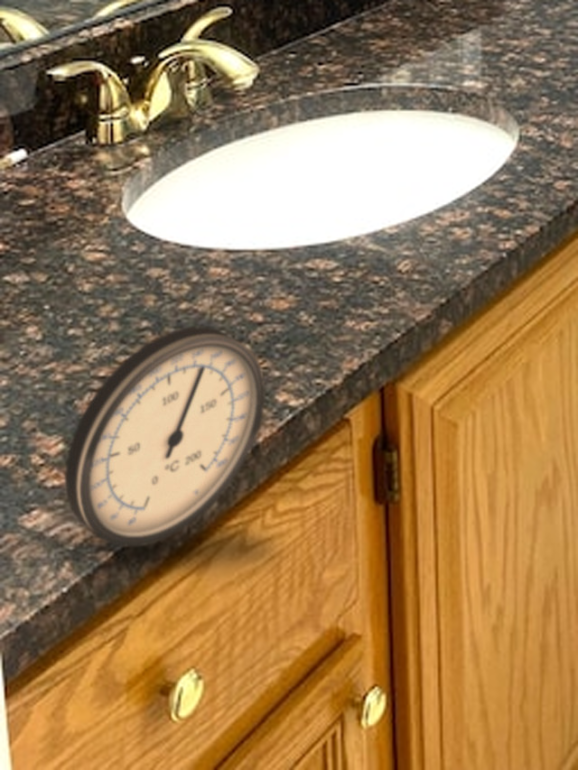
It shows **120** °C
